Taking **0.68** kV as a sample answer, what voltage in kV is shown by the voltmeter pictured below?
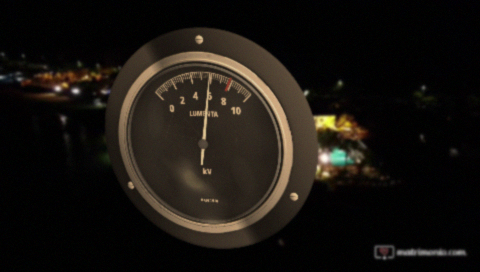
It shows **6** kV
